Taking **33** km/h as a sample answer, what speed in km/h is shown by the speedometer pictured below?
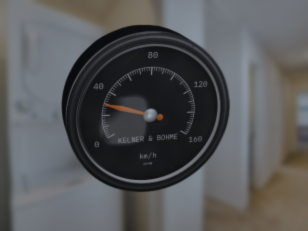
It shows **30** km/h
